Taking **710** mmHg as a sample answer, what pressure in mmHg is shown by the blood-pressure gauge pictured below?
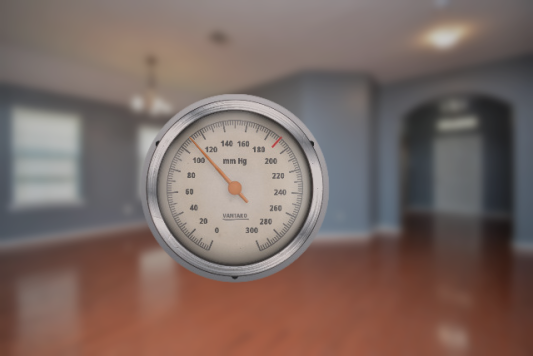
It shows **110** mmHg
